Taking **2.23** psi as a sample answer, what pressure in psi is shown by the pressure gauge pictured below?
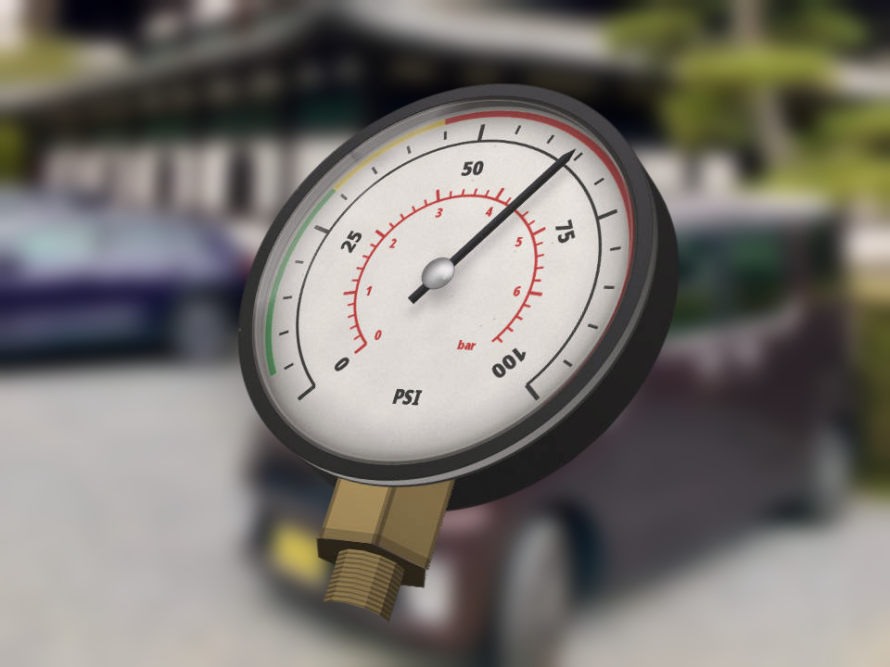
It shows **65** psi
